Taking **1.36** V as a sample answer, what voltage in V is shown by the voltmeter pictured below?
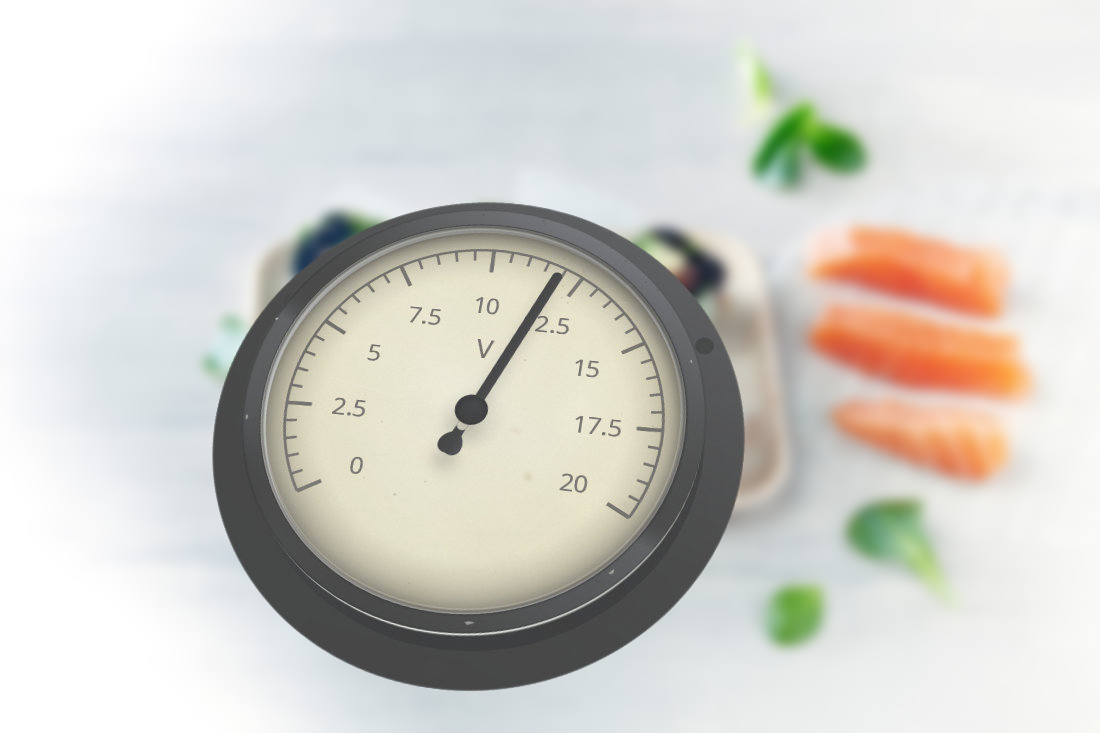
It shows **12** V
